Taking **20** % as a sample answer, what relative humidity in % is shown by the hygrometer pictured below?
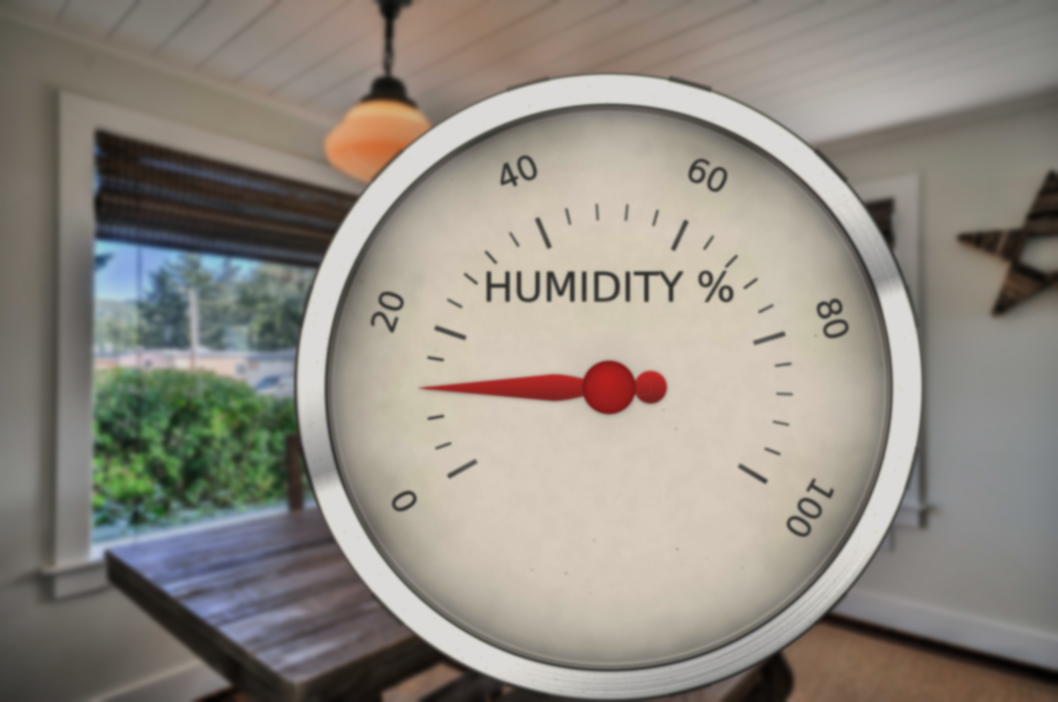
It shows **12** %
